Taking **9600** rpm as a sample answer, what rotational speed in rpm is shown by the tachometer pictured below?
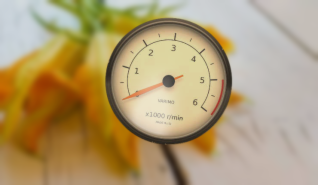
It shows **0** rpm
